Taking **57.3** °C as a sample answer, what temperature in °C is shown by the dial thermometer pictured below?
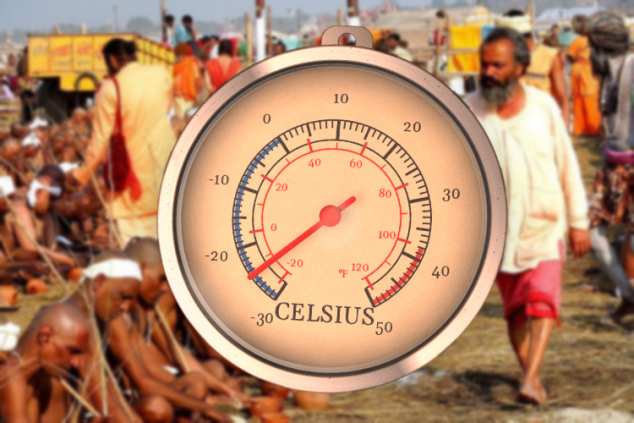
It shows **-25** °C
